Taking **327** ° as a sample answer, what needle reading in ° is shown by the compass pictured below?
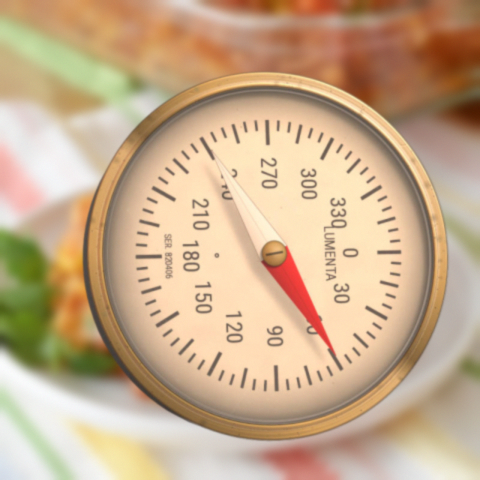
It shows **60** °
